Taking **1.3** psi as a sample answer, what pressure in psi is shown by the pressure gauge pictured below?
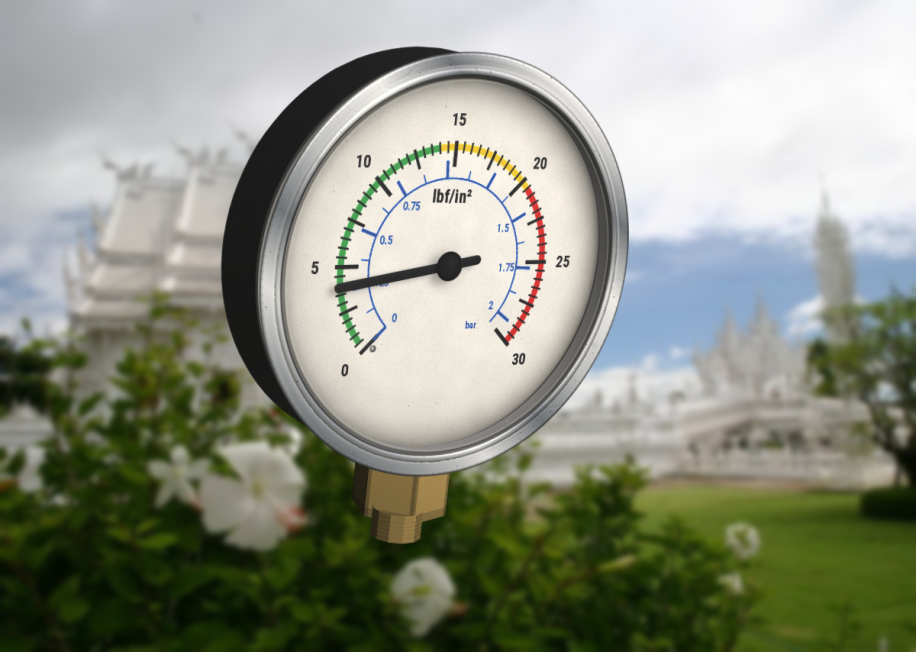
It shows **4** psi
